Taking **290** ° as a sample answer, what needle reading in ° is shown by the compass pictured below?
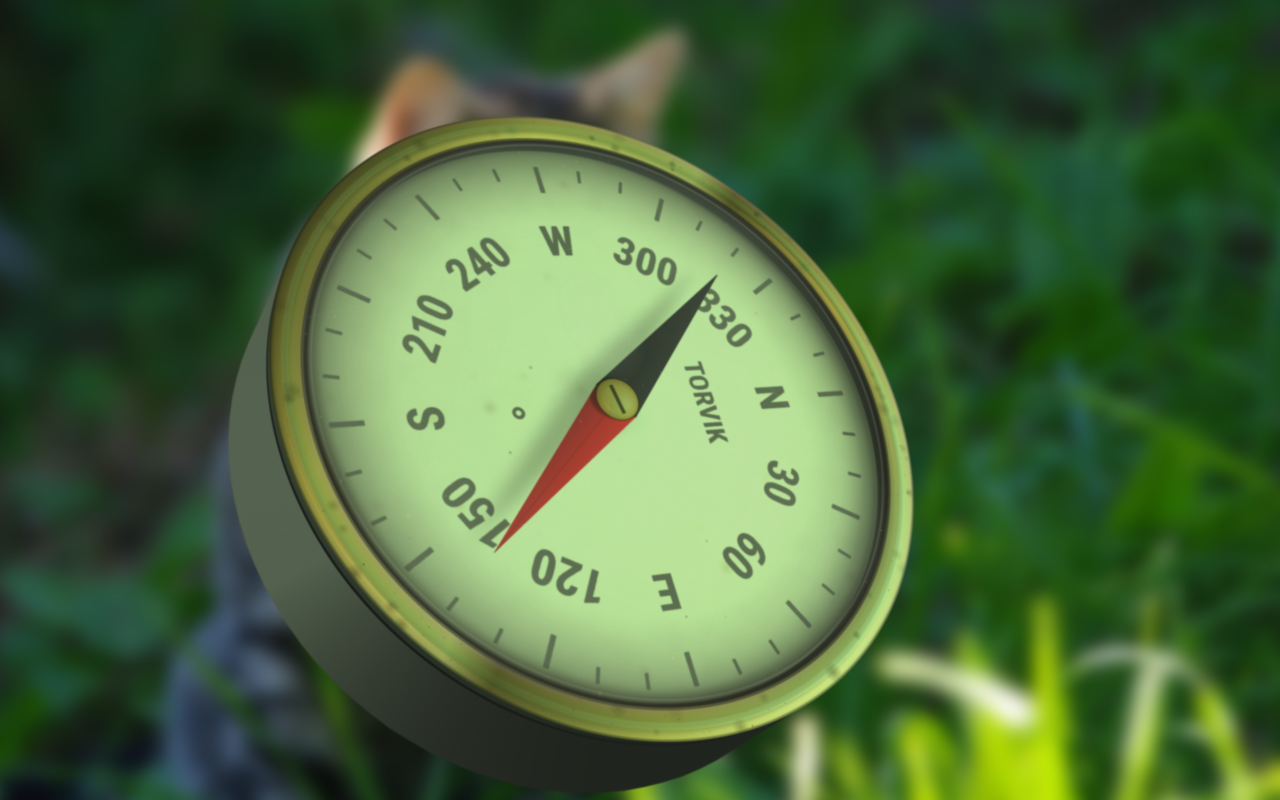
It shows **140** °
